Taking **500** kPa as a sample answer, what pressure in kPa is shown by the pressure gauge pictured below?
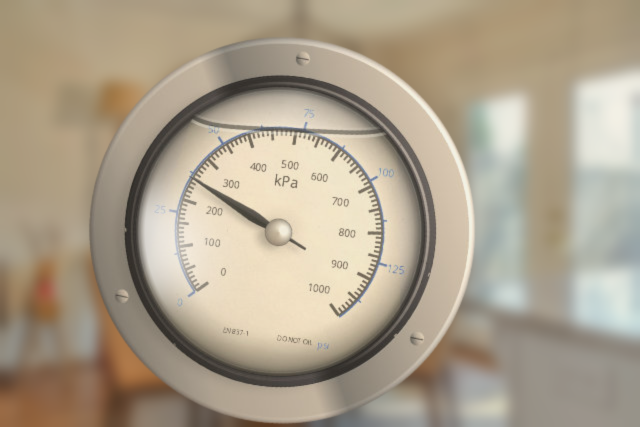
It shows **250** kPa
